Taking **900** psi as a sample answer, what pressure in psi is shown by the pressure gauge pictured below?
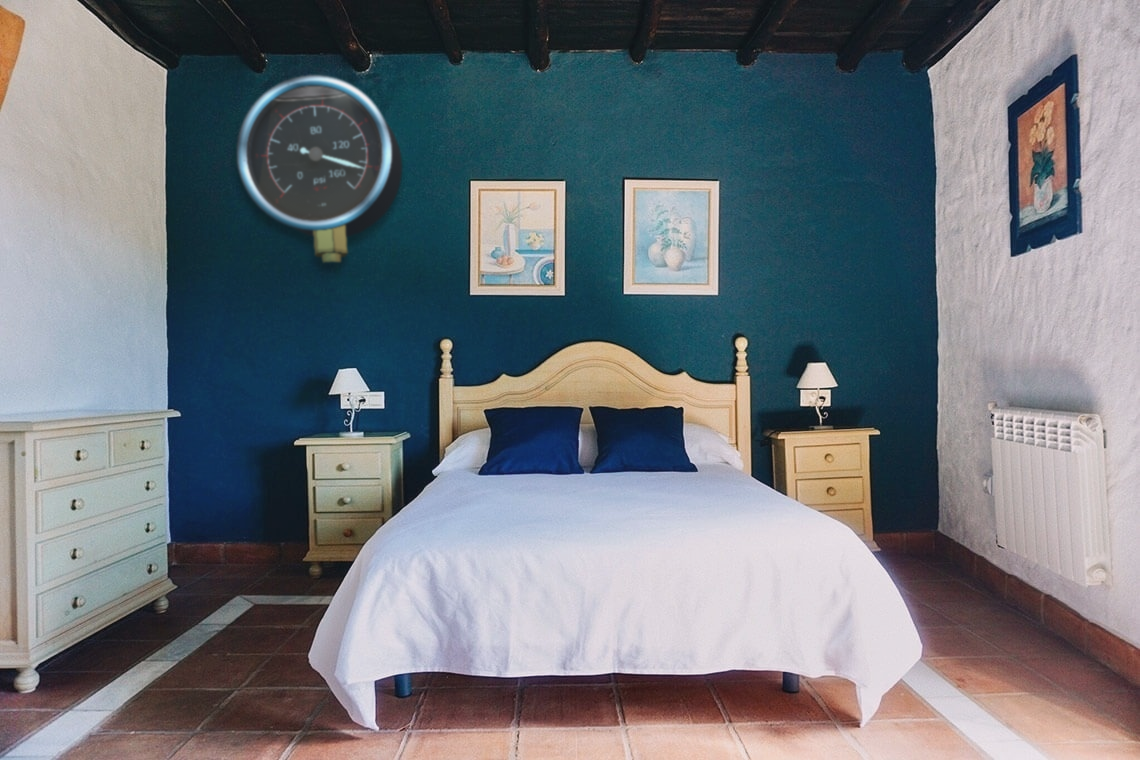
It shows **145** psi
